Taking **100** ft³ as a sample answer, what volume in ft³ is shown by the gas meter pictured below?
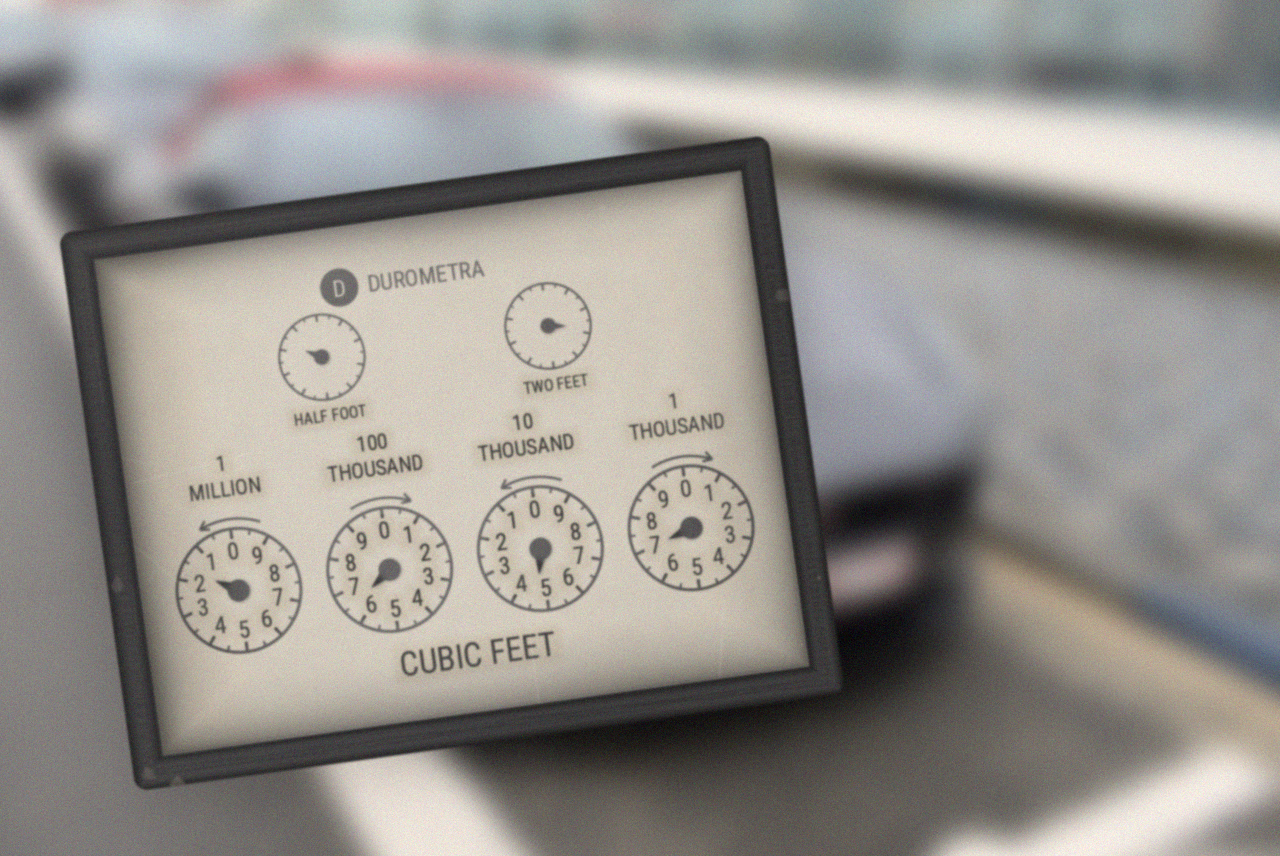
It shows **164700** ft³
